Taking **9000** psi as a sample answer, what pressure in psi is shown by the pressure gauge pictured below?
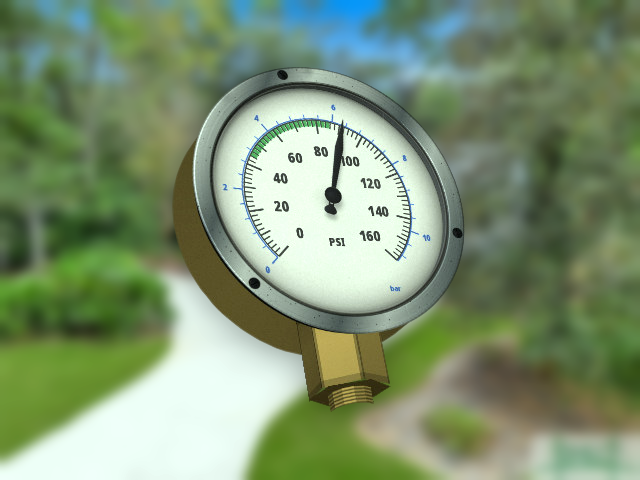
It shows **90** psi
